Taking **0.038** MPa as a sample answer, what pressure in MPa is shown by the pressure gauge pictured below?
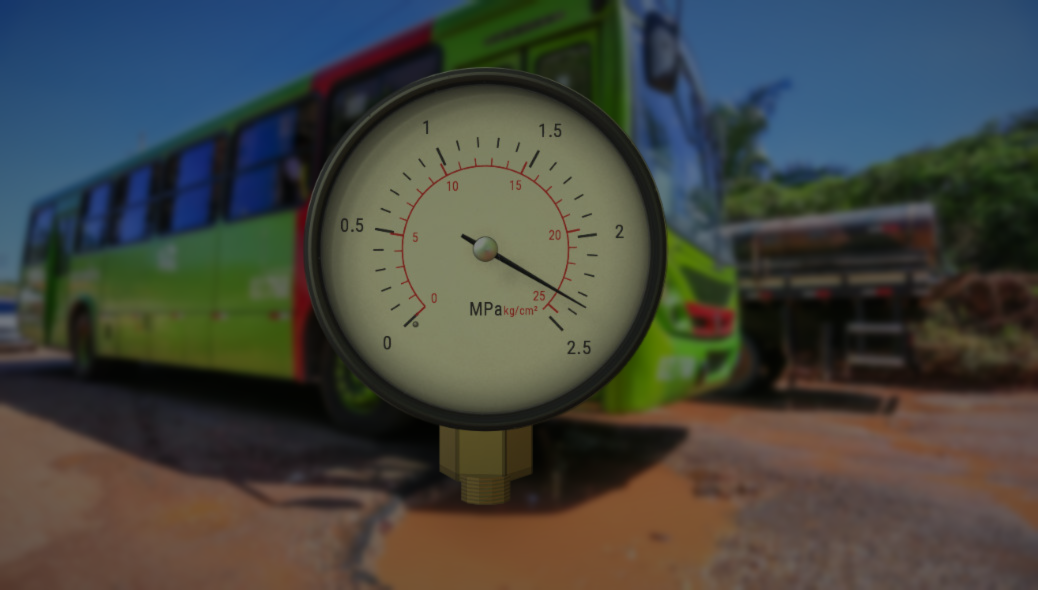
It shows **2.35** MPa
